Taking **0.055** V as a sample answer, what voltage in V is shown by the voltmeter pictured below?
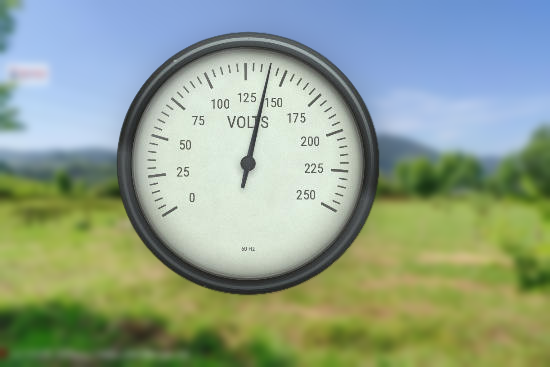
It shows **140** V
